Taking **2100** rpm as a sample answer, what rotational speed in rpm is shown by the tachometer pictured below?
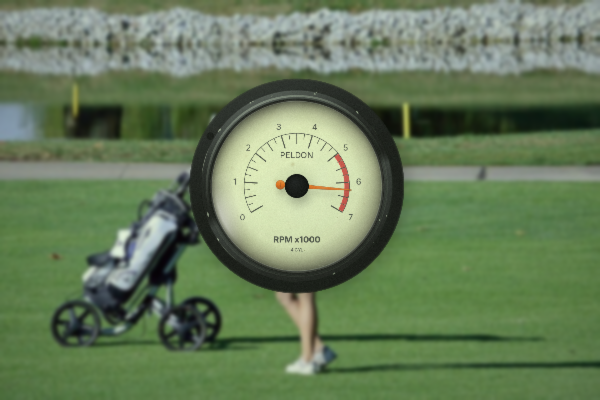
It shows **6250** rpm
